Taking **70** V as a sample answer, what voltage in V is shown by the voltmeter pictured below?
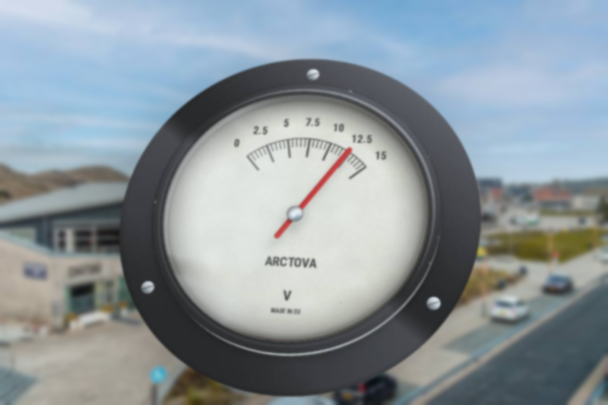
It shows **12.5** V
